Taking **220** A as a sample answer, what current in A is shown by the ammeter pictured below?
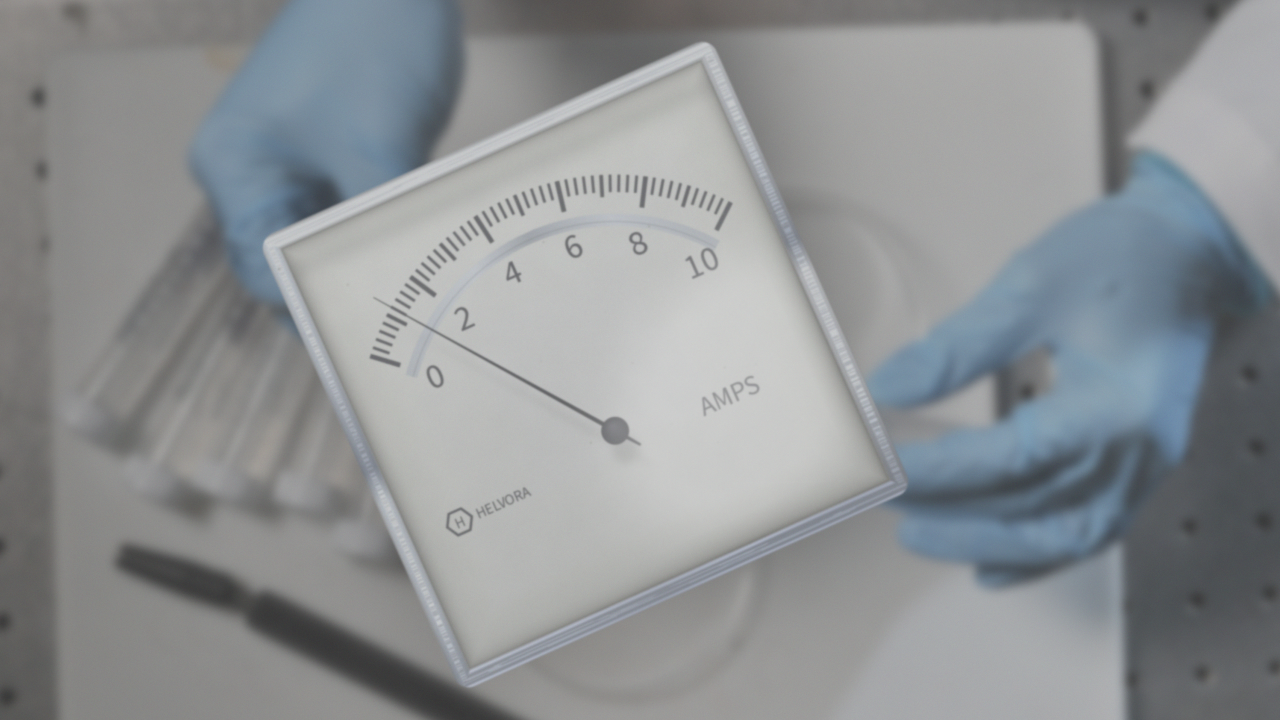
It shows **1.2** A
